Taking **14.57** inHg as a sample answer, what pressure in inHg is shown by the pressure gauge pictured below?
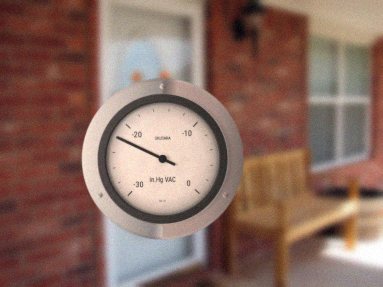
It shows **-22** inHg
